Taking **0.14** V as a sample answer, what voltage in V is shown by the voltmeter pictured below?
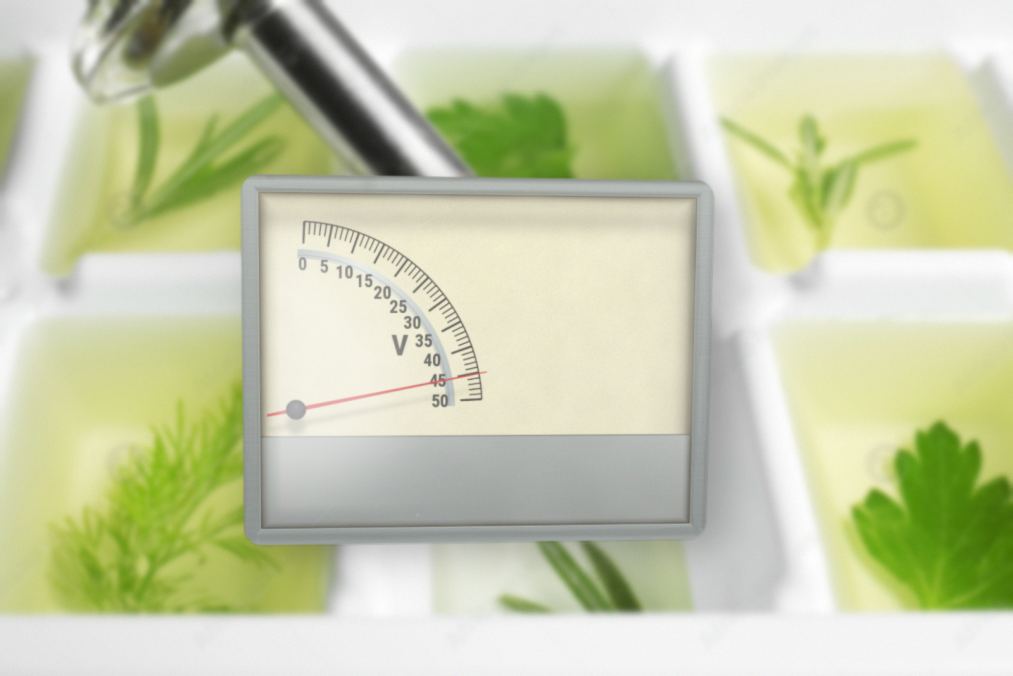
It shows **45** V
